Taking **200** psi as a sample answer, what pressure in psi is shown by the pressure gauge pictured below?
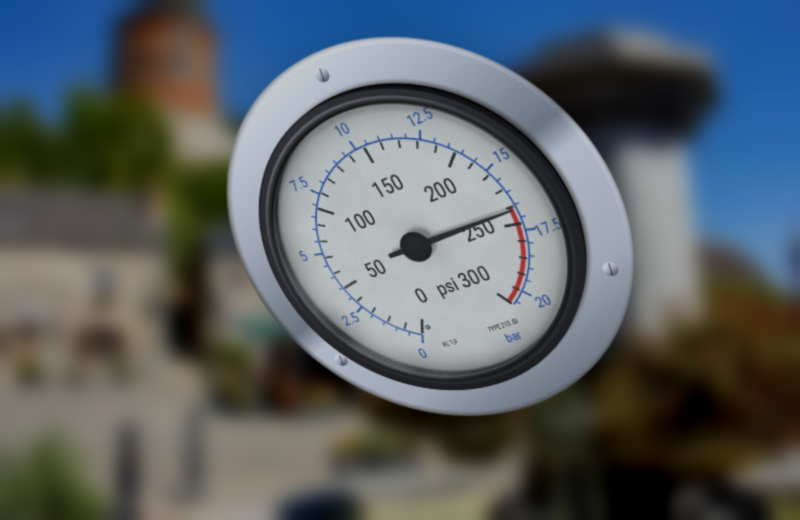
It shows **240** psi
